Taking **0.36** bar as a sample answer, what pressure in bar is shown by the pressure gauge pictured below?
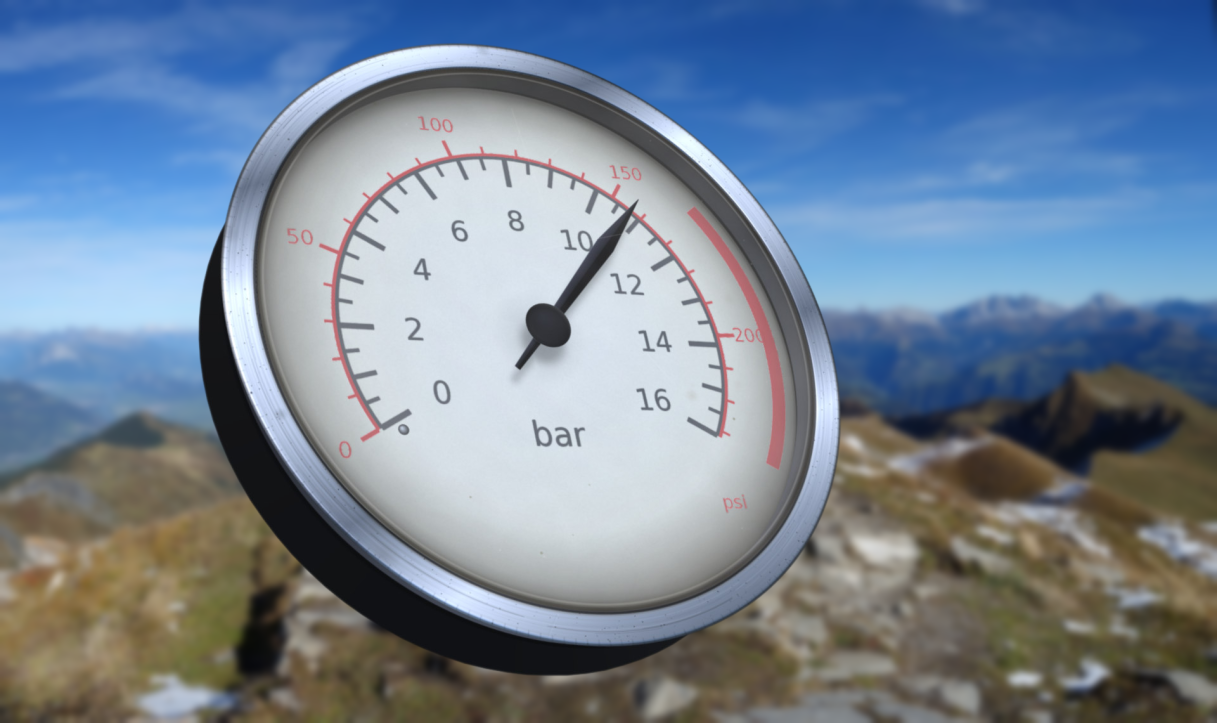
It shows **10.75** bar
